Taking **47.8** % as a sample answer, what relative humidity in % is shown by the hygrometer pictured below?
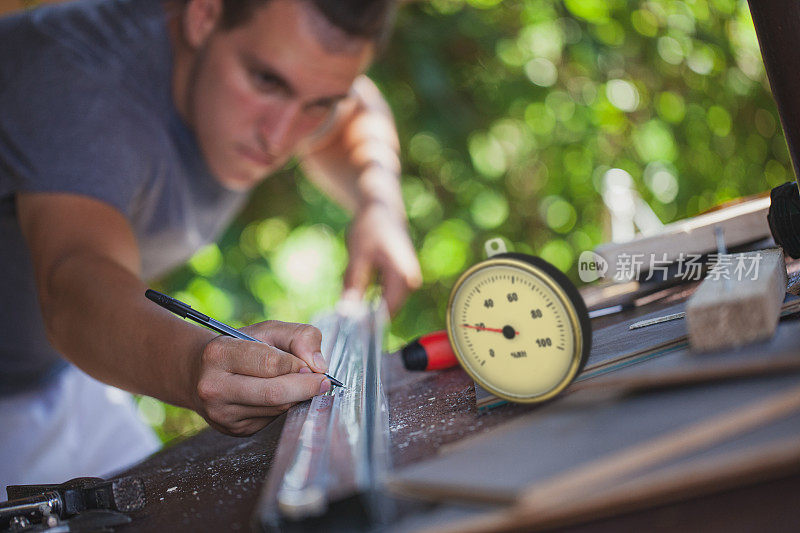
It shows **20** %
